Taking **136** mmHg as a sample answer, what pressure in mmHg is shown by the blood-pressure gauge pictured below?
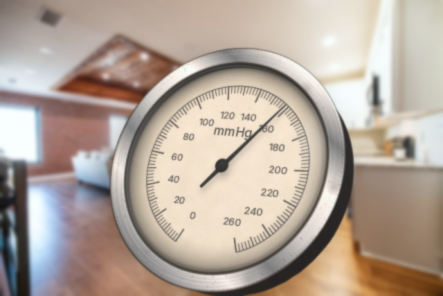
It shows **160** mmHg
